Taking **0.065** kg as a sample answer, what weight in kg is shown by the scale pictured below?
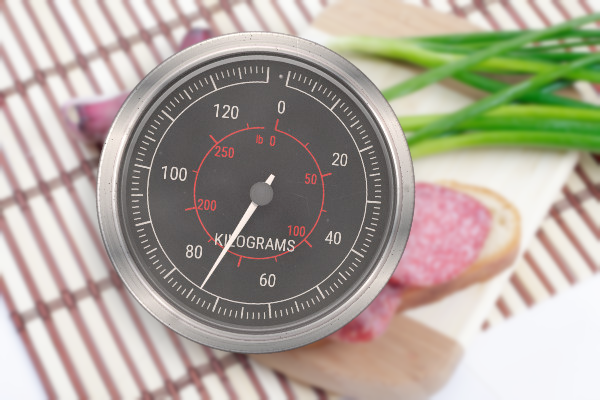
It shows **74** kg
